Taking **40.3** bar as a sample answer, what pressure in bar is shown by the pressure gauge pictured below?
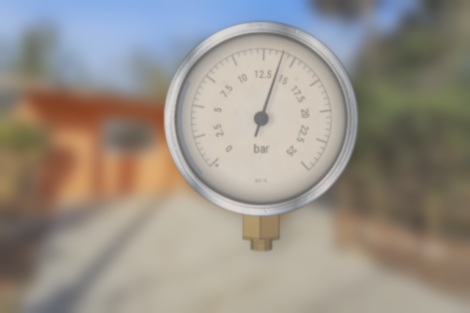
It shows **14** bar
